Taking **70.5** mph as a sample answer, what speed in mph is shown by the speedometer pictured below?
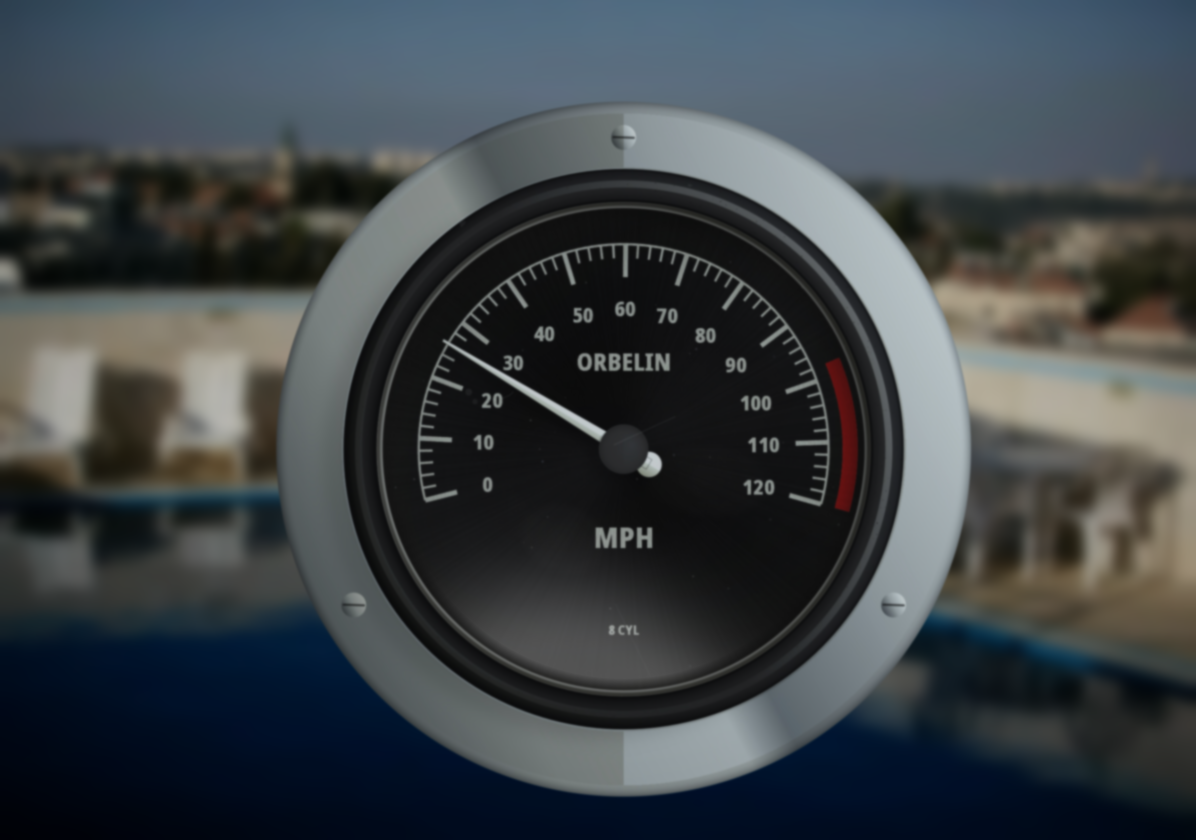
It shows **26** mph
